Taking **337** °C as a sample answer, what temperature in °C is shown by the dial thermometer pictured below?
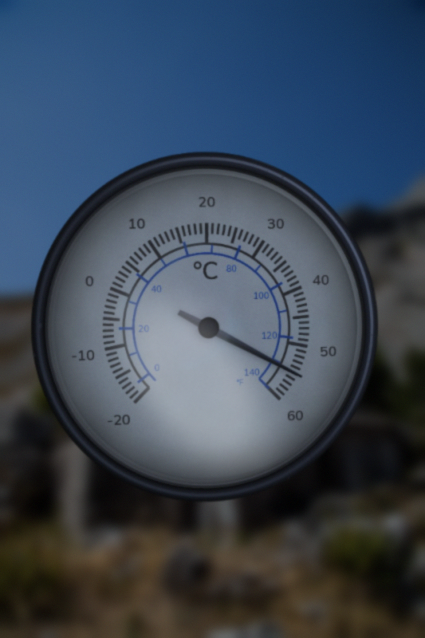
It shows **55** °C
